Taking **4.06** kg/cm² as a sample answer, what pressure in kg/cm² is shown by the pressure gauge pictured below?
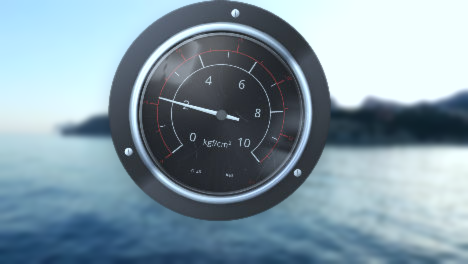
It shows **2** kg/cm²
